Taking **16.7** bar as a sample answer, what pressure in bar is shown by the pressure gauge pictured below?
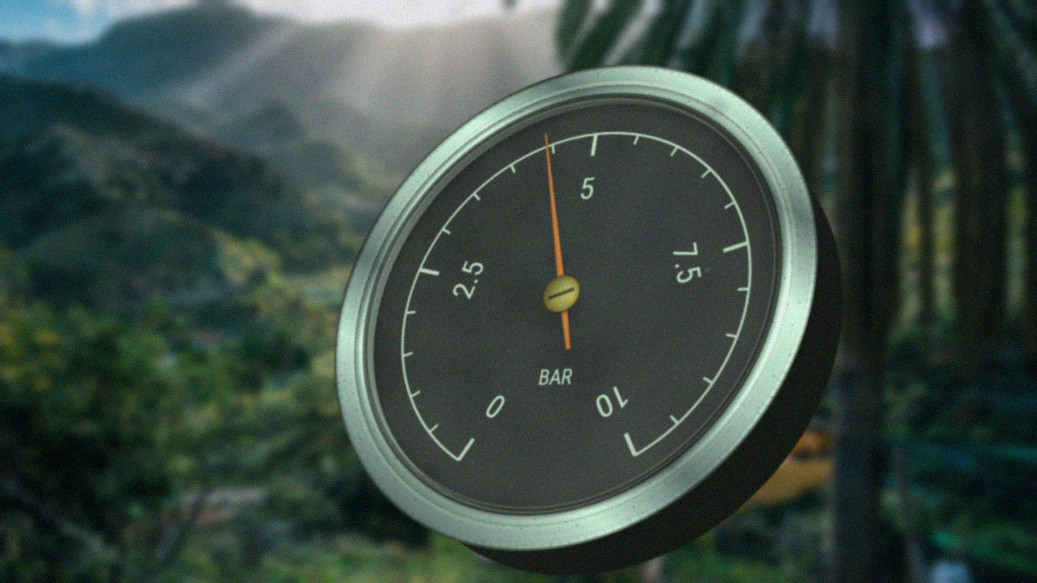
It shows **4.5** bar
